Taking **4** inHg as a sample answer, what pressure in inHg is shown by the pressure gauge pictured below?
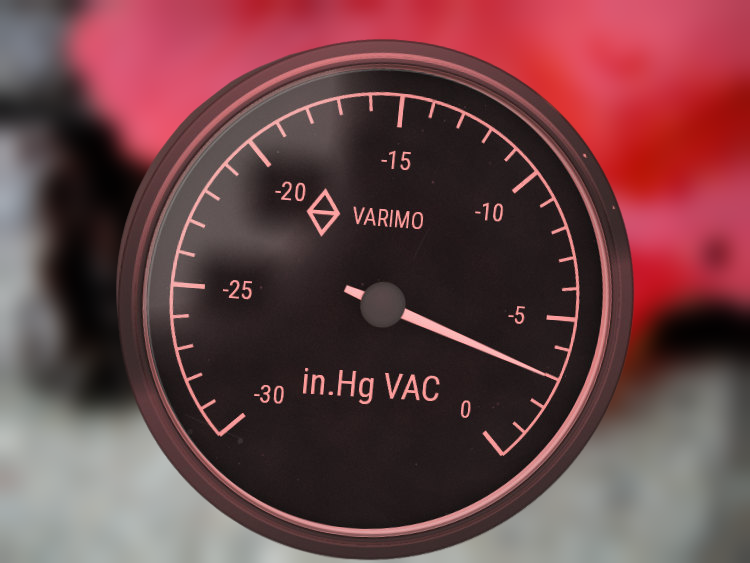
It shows **-3** inHg
